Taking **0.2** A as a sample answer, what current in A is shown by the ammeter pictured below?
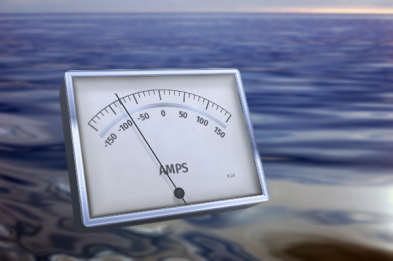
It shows **-80** A
